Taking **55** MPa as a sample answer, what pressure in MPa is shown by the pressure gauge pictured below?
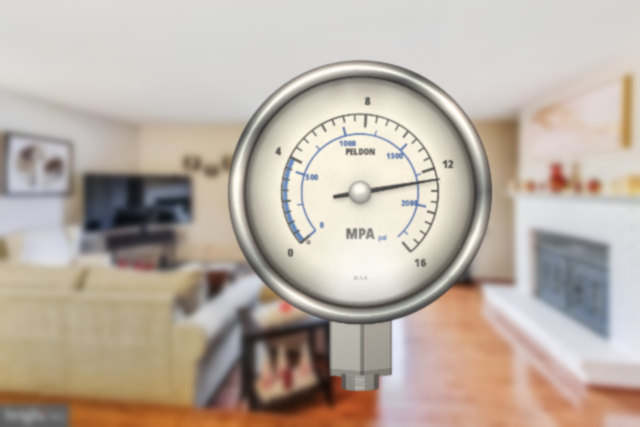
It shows **12.5** MPa
